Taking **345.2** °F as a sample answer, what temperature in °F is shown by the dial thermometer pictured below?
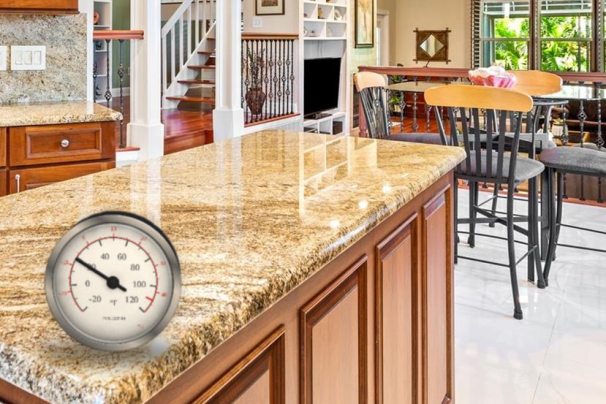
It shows **20** °F
